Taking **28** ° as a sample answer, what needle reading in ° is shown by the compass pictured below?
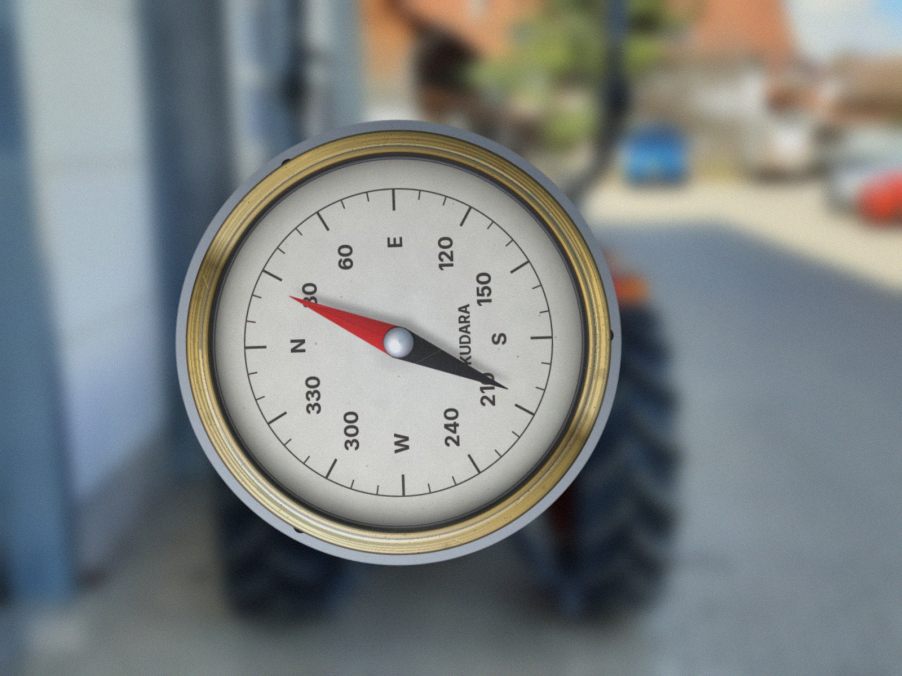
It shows **25** °
